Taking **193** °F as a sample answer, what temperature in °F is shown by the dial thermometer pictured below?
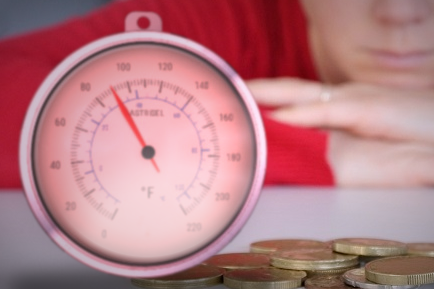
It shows **90** °F
